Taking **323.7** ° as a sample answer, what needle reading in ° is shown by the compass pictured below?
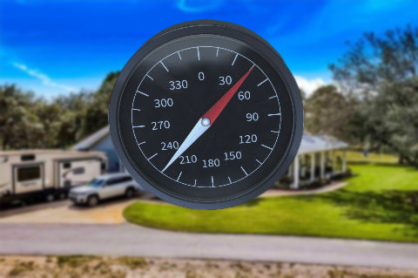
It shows **45** °
